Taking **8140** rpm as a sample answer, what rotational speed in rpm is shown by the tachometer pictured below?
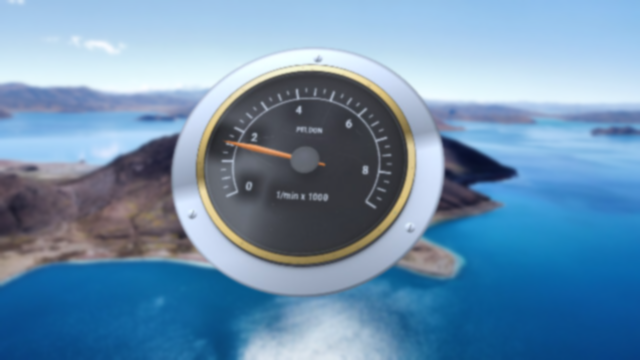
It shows **1500** rpm
